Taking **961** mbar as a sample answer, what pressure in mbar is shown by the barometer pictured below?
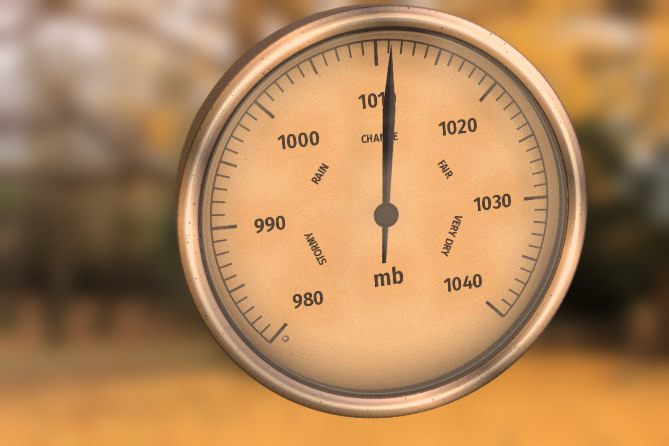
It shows **1011** mbar
